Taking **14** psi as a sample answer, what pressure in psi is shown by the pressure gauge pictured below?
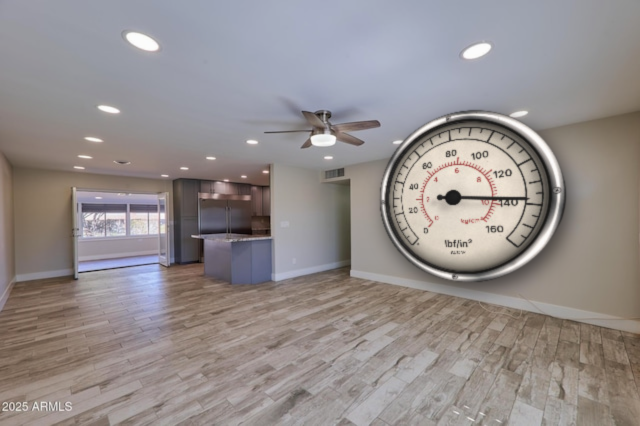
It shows **137.5** psi
